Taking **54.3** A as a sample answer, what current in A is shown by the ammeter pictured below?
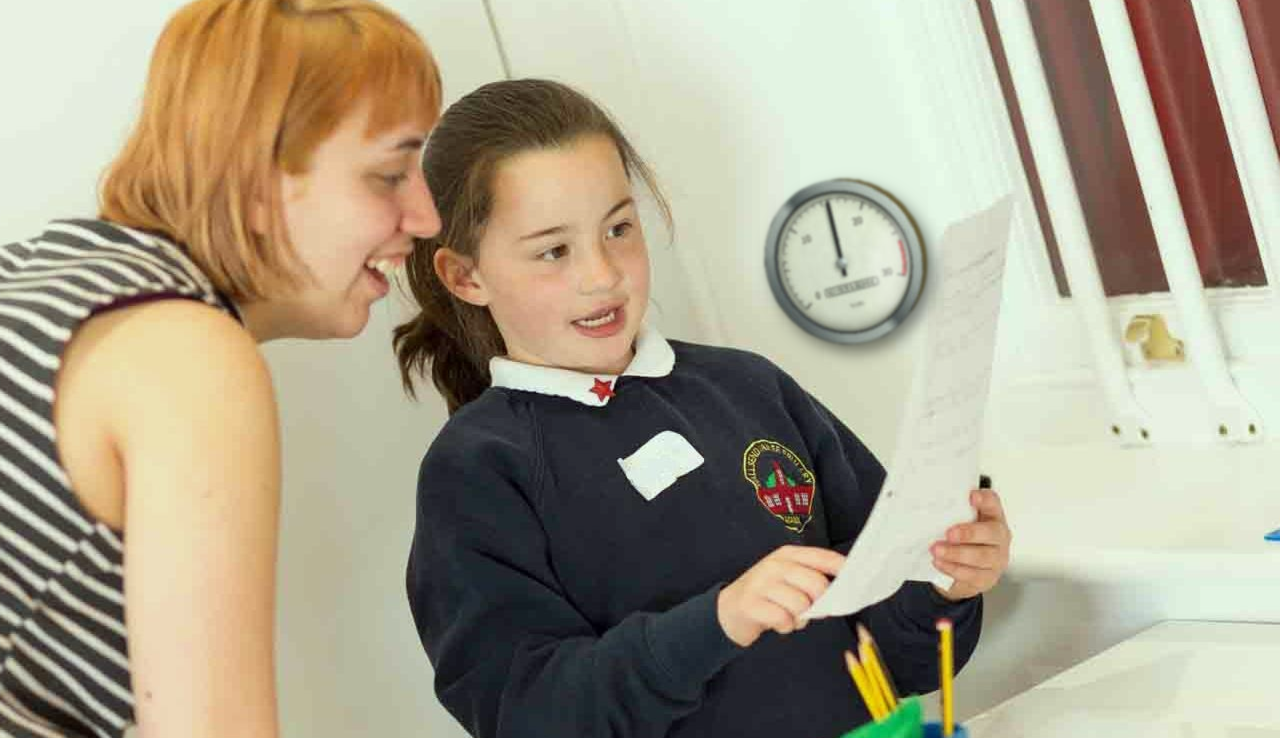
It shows **16** A
